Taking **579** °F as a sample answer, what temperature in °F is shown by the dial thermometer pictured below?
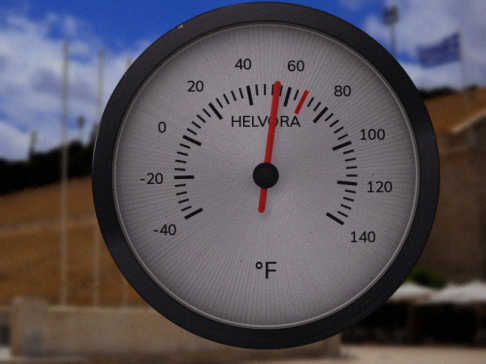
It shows **54** °F
